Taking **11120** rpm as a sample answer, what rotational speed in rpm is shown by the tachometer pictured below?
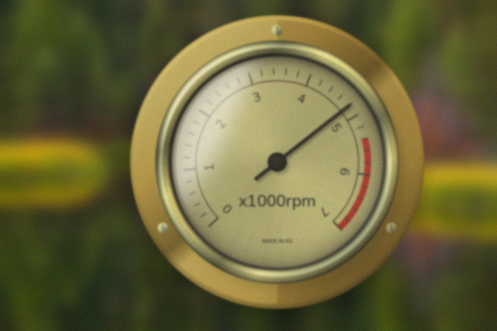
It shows **4800** rpm
